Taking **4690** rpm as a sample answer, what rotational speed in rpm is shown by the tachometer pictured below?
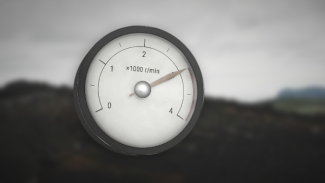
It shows **3000** rpm
